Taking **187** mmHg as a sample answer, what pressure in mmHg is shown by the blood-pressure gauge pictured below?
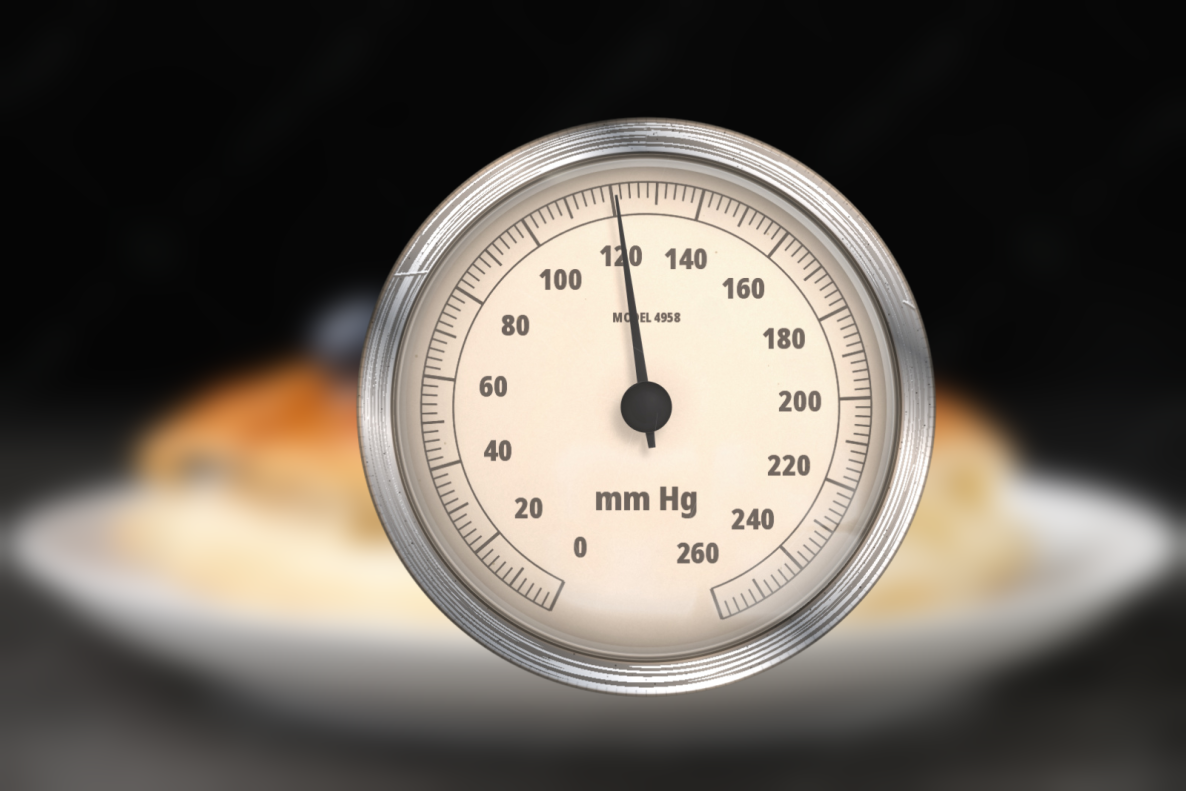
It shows **121** mmHg
